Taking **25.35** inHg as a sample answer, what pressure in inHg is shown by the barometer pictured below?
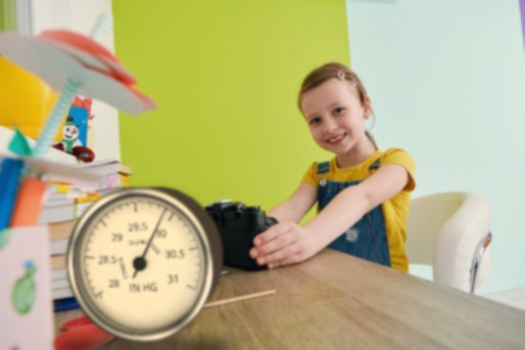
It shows **29.9** inHg
